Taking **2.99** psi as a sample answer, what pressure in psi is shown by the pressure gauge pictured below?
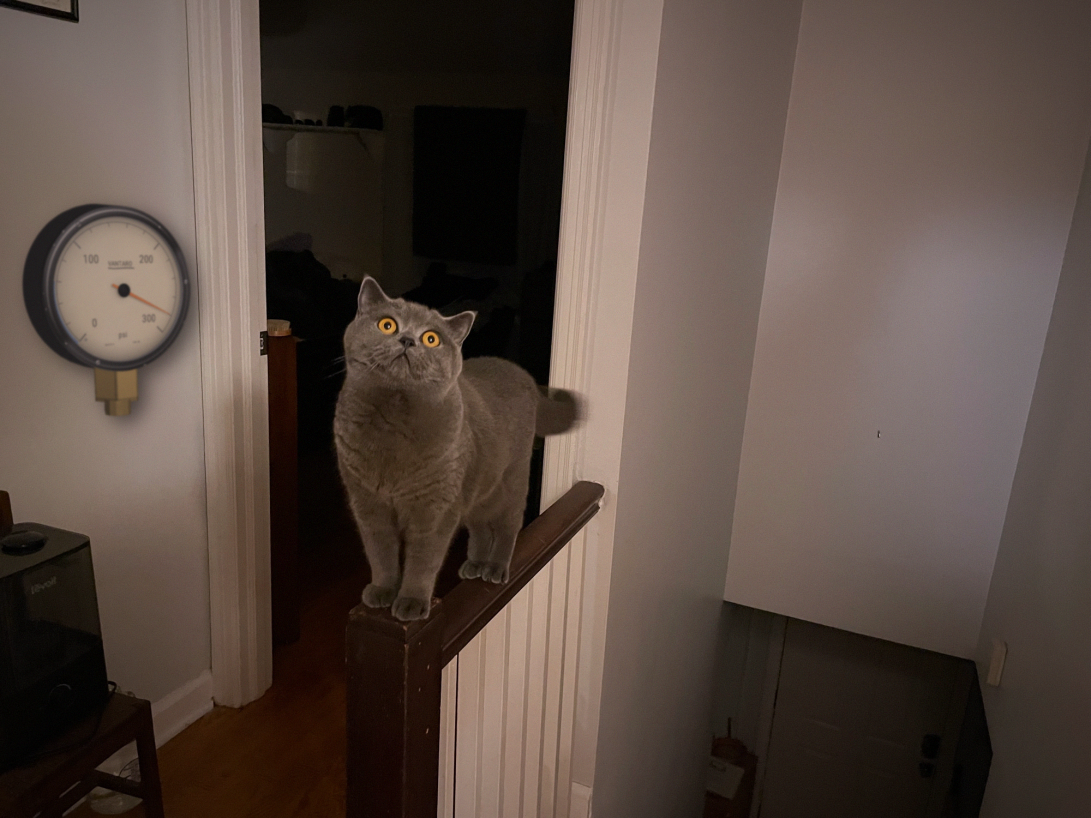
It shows **280** psi
